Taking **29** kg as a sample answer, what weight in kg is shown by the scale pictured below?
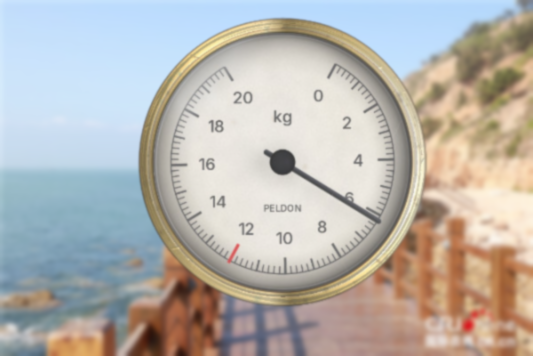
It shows **6.2** kg
